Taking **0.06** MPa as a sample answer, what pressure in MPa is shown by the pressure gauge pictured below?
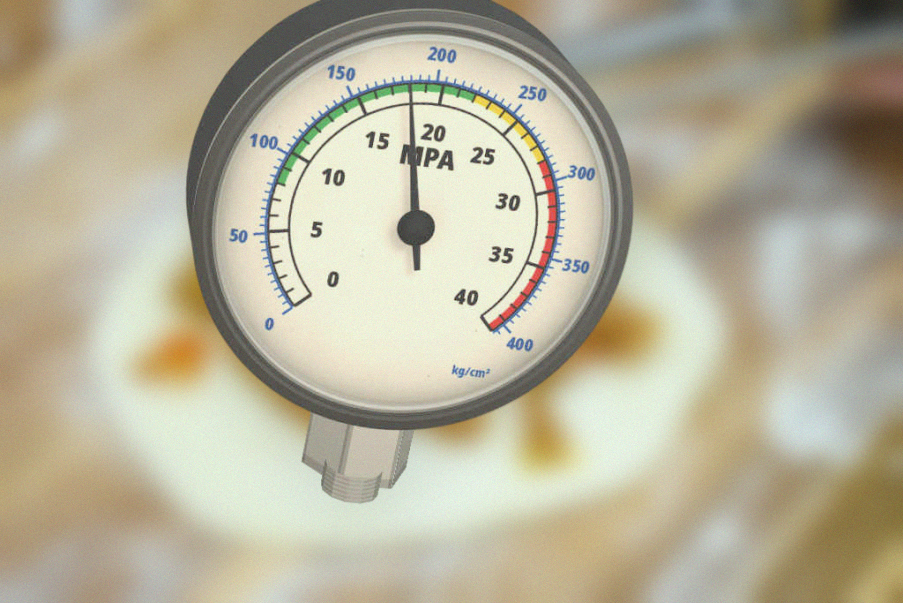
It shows **18** MPa
